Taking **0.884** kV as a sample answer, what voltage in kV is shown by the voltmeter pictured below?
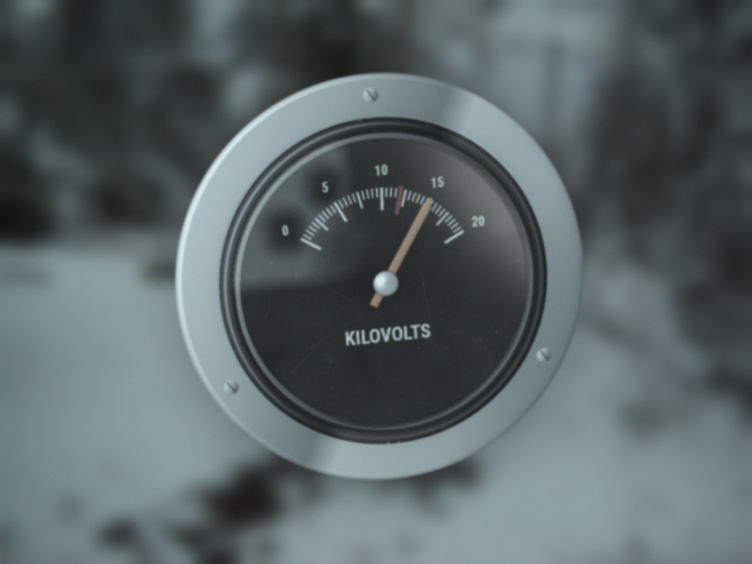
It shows **15** kV
